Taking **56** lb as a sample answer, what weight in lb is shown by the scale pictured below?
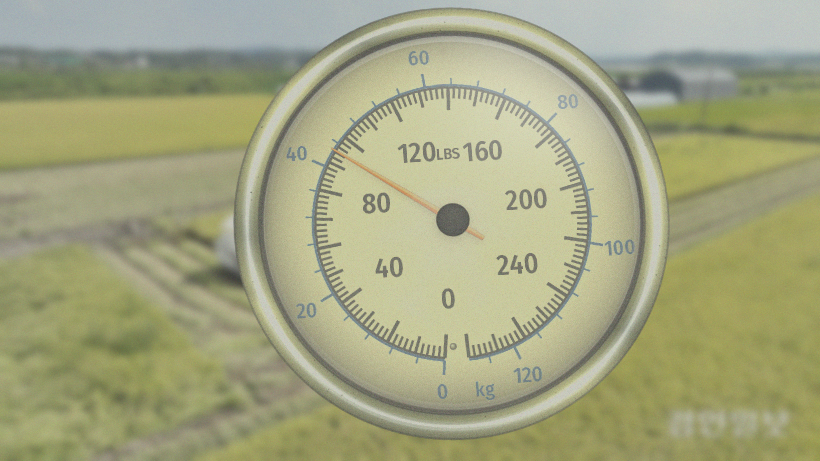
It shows **94** lb
